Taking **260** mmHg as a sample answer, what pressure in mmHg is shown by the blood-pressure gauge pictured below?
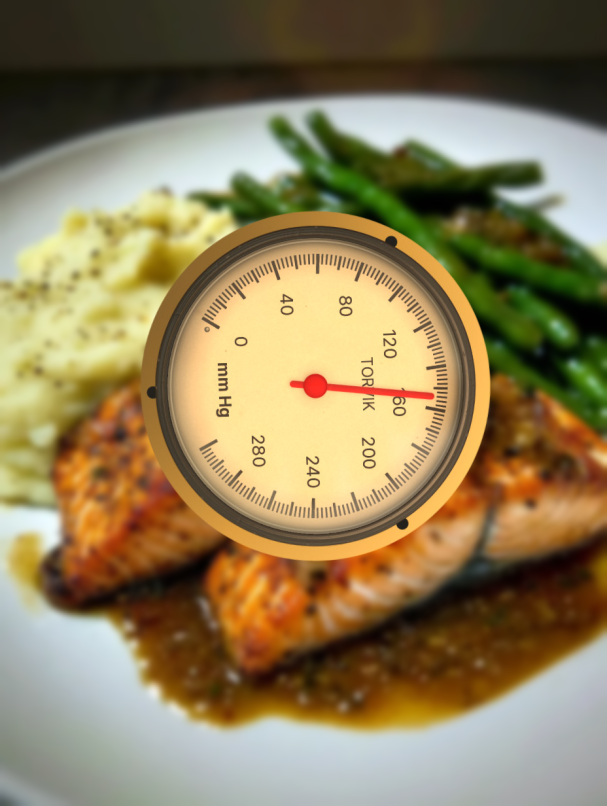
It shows **154** mmHg
